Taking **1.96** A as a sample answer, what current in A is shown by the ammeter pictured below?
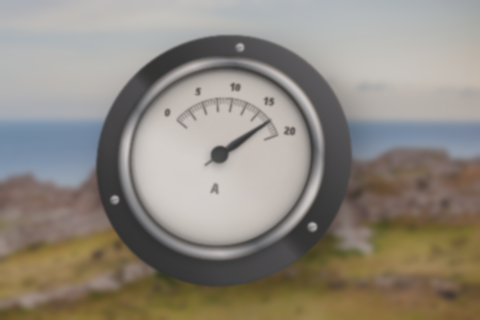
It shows **17.5** A
